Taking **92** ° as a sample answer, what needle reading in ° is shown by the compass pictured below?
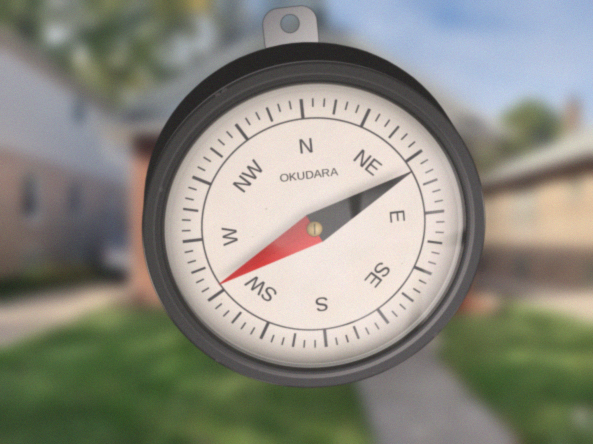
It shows **245** °
